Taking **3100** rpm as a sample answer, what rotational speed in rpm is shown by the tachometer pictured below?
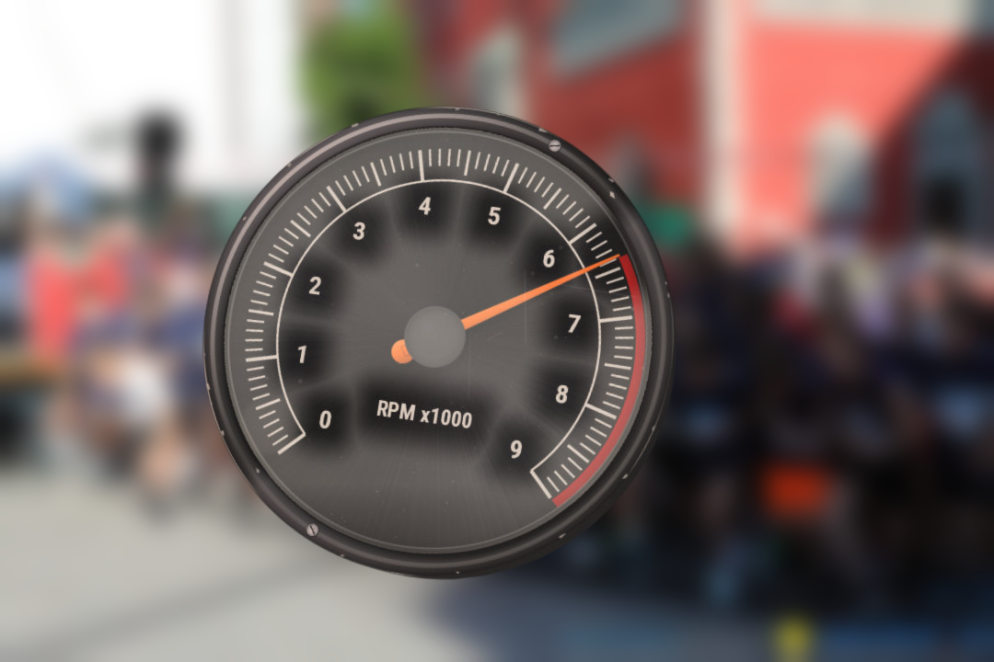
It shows **6400** rpm
